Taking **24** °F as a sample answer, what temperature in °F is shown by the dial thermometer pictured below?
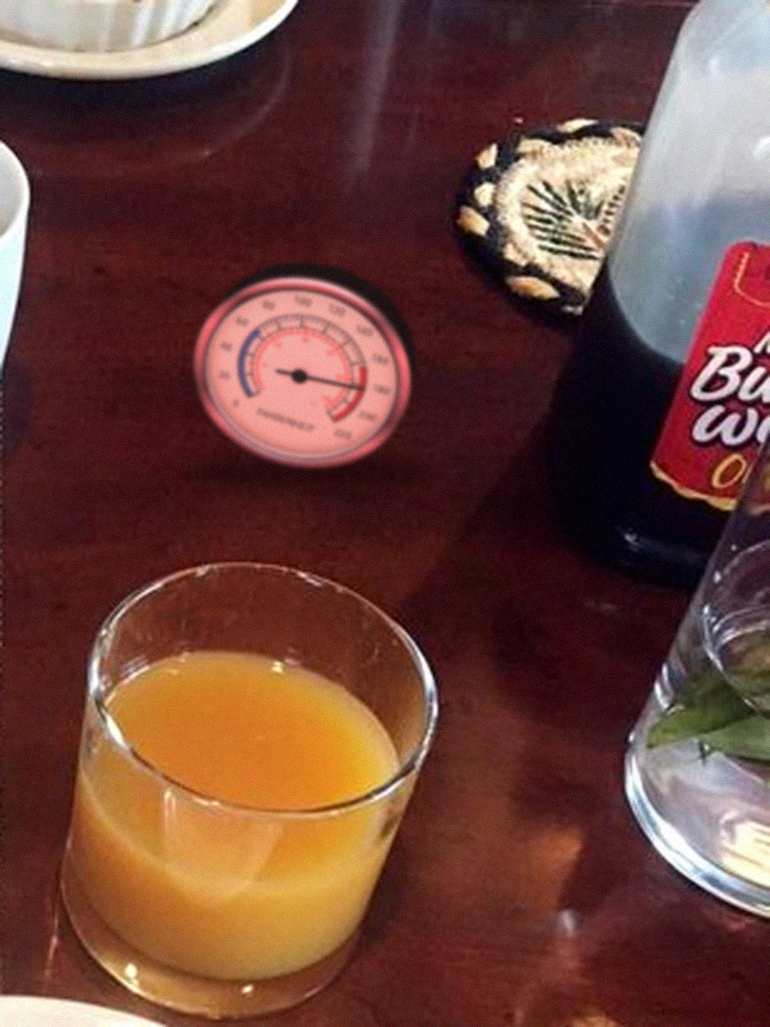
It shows **180** °F
